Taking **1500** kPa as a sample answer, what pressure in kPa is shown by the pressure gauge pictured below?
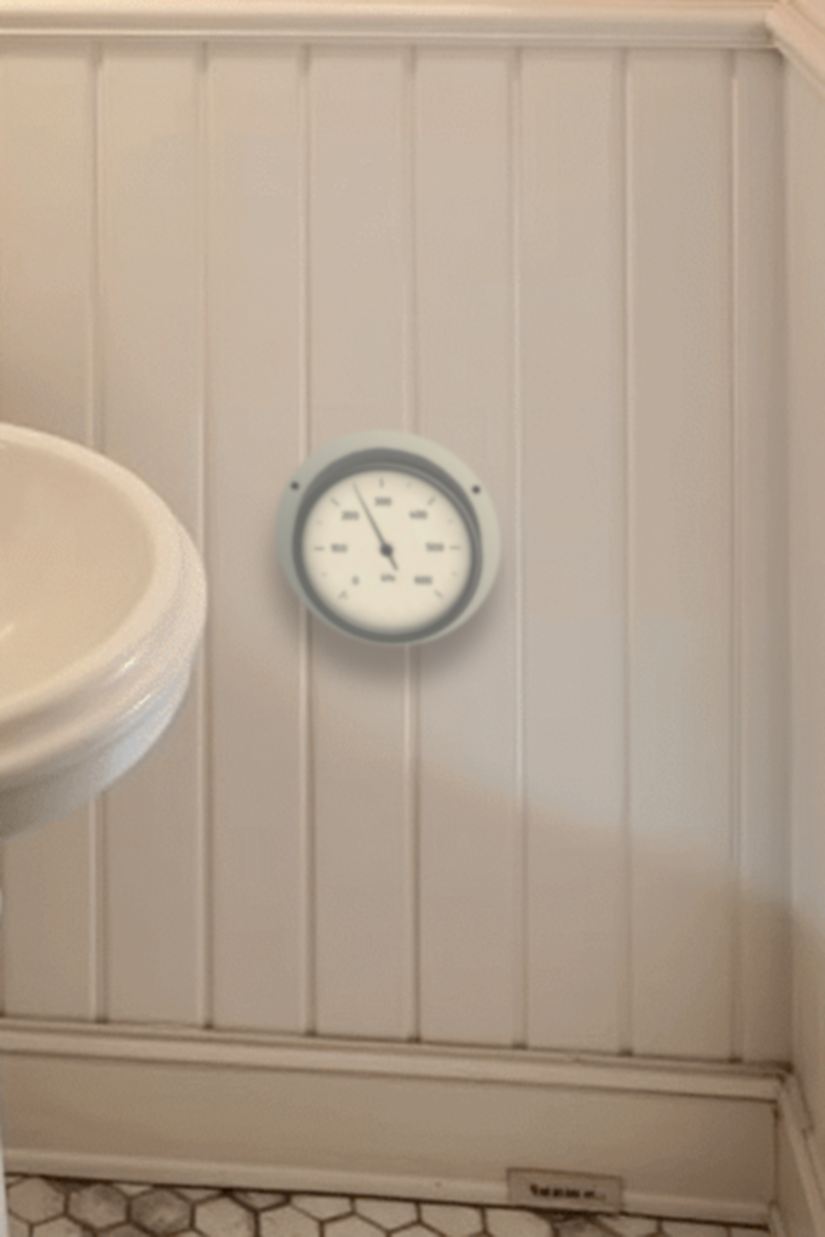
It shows **250** kPa
